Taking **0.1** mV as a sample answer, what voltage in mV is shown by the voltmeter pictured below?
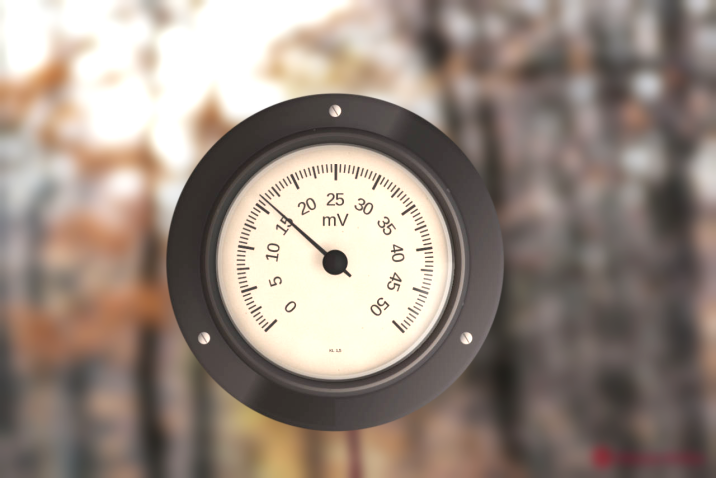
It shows **16** mV
